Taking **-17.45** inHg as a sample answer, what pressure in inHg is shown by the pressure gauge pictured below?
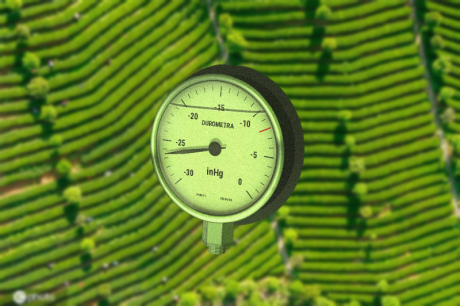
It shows **-26.5** inHg
